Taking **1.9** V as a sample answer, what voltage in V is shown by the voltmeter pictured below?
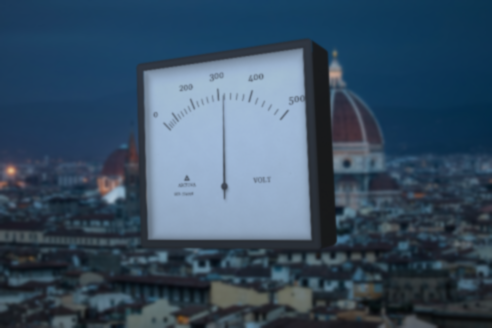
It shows **320** V
